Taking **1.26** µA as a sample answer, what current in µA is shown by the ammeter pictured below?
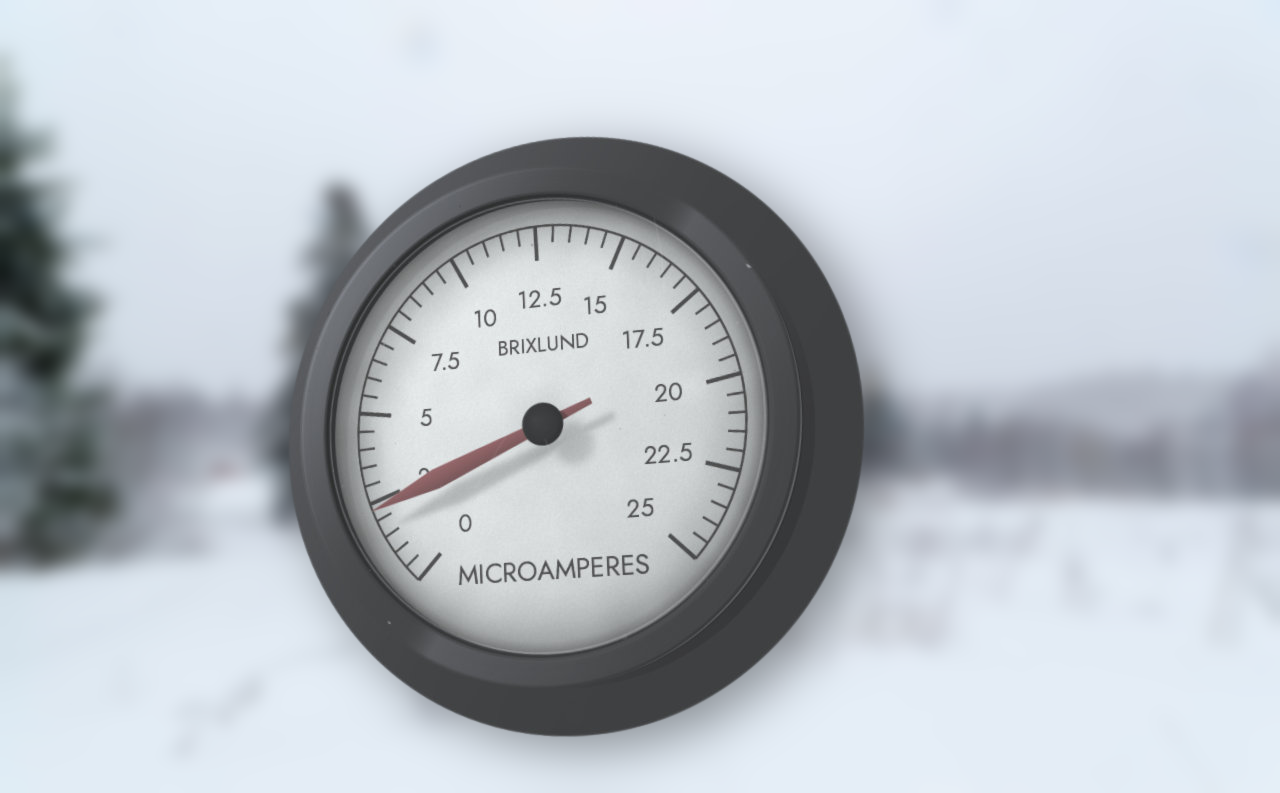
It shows **2.25** µA
